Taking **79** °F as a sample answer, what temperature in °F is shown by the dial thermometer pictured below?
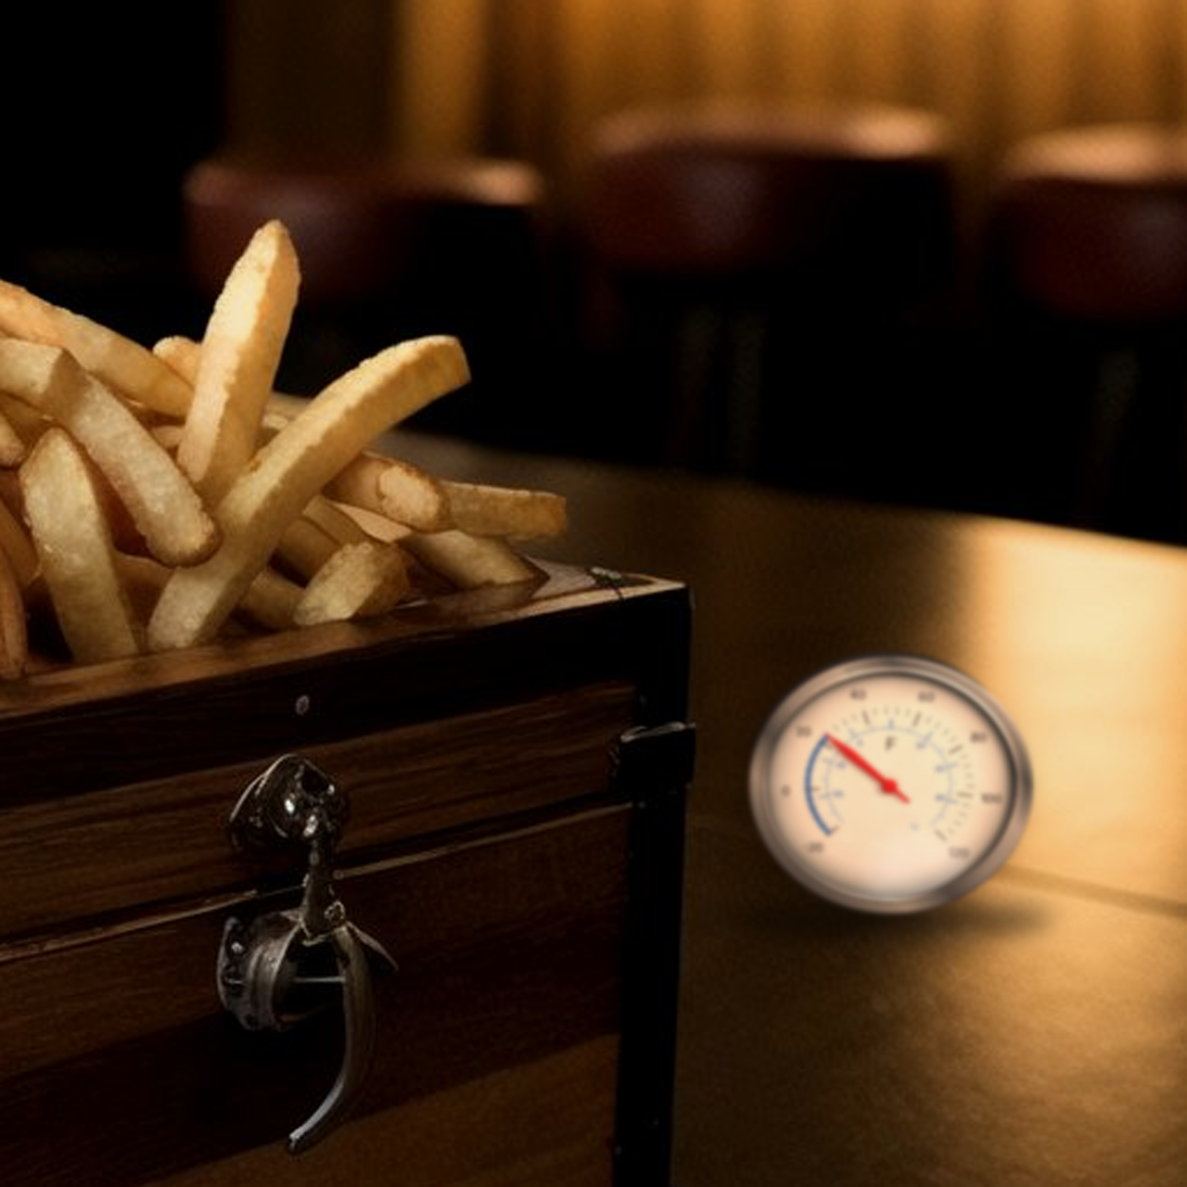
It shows **24** °F
